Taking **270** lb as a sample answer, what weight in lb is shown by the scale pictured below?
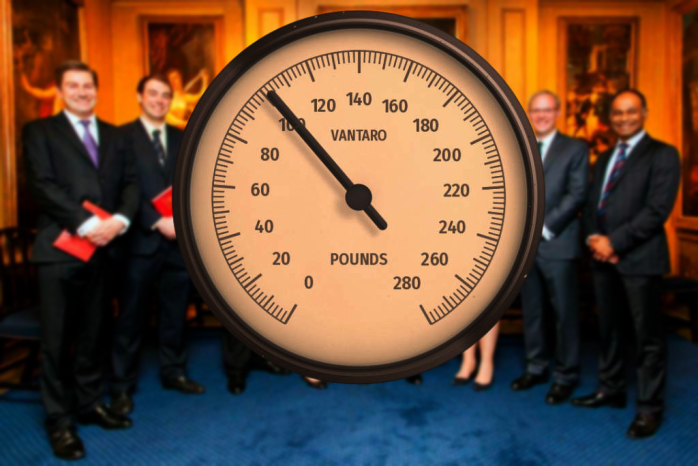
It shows **102** lb
